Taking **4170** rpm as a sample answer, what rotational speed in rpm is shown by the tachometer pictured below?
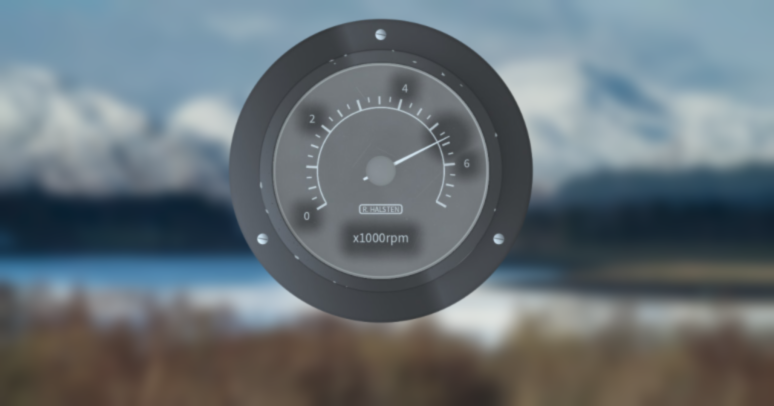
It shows **5375** rpm
